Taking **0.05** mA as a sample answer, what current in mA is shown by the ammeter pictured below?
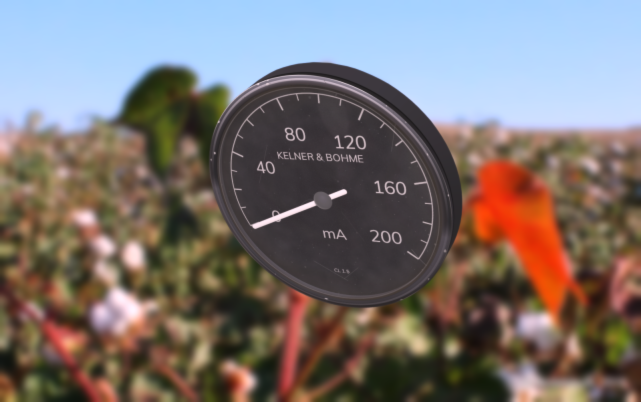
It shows **0** mA
